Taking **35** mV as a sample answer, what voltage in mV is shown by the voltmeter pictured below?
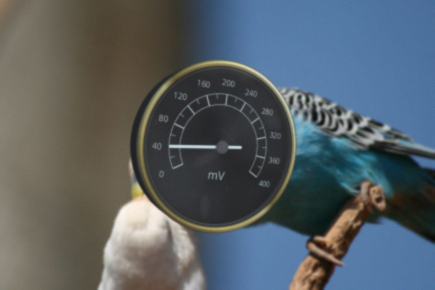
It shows **40** mV
